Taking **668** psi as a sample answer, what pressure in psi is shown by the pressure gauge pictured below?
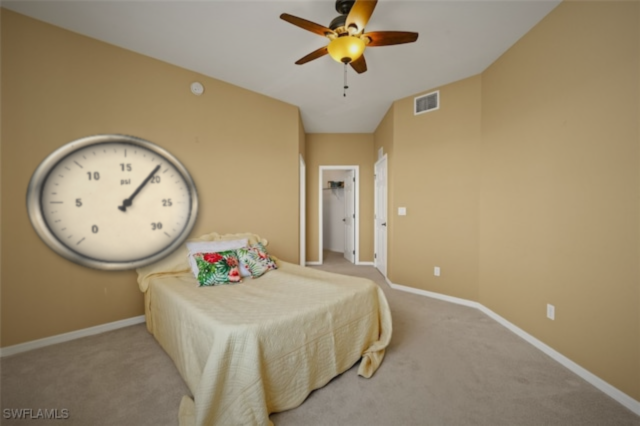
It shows **19** psi
